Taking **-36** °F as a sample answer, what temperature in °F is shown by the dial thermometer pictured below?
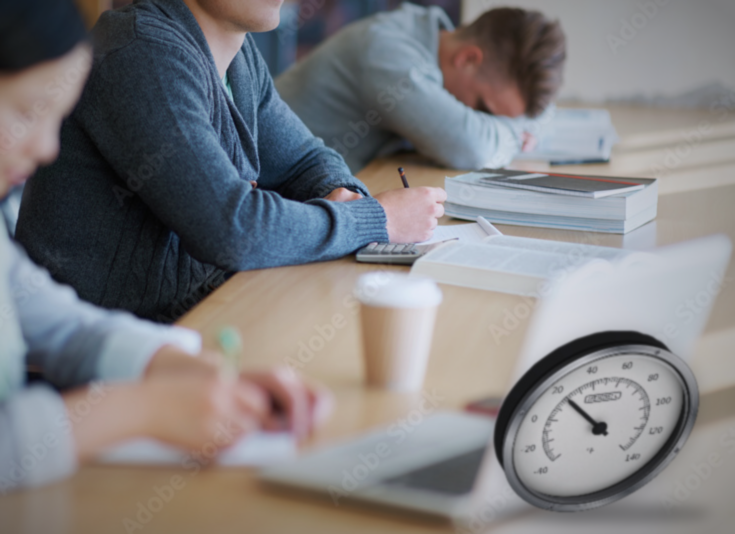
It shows **20** °F
